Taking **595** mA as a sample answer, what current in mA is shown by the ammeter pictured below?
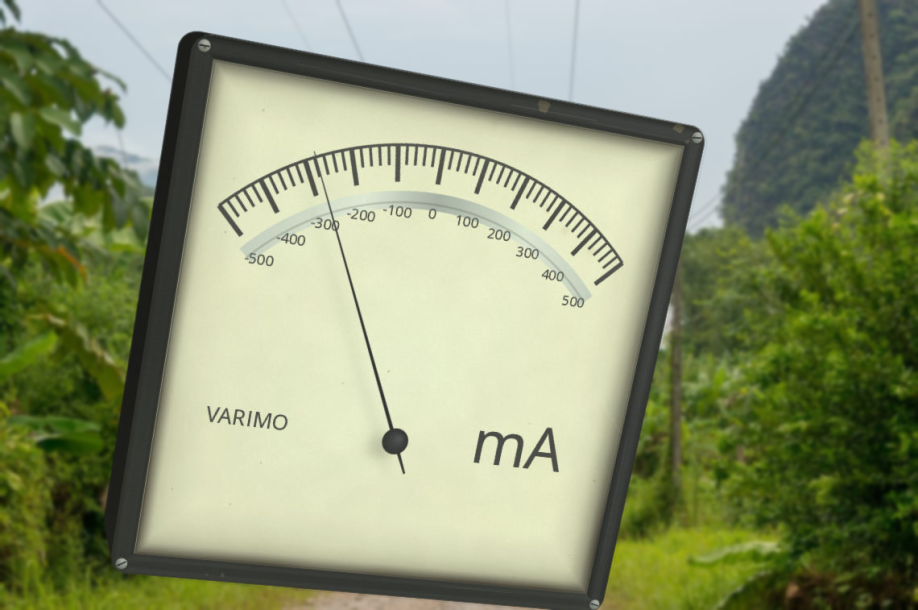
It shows **-280** mA
